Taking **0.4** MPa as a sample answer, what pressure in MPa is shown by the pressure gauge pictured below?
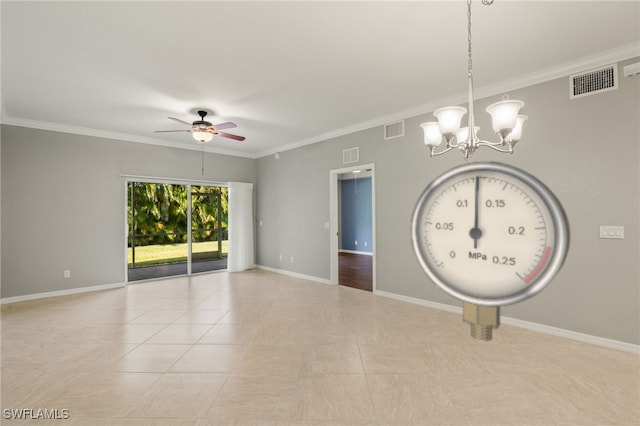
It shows **0.125** MPa
